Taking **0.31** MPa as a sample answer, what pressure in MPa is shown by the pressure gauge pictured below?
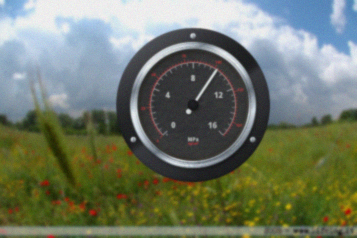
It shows **10** MPa
